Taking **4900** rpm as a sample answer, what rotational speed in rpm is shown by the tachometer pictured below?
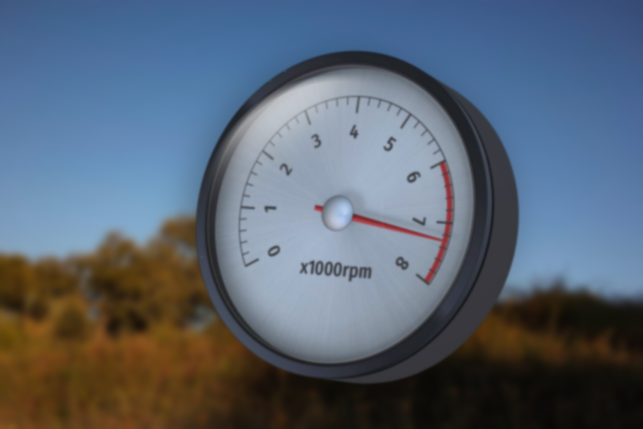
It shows **7300** rpm
